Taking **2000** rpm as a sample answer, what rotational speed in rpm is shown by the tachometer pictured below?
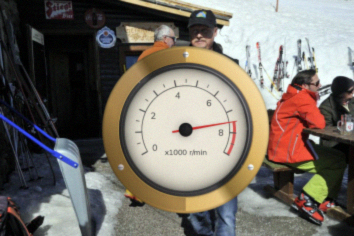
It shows **7500** rpm
